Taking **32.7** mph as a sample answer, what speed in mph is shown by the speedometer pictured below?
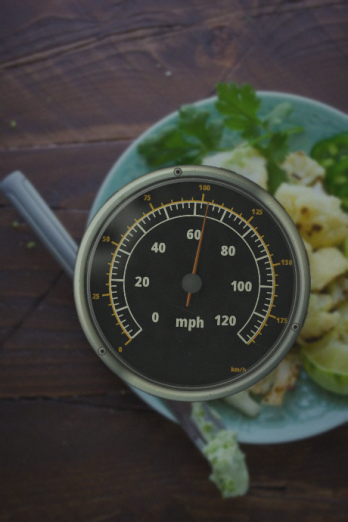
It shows **64** mph
